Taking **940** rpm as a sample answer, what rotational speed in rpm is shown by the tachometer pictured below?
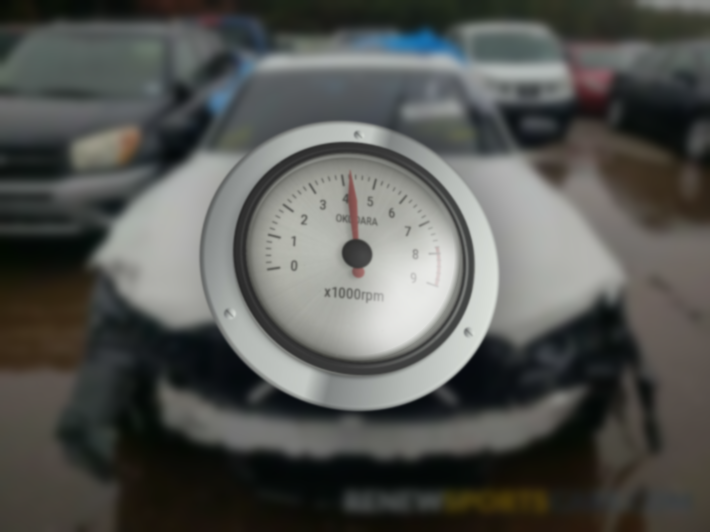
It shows **4200** rpm
